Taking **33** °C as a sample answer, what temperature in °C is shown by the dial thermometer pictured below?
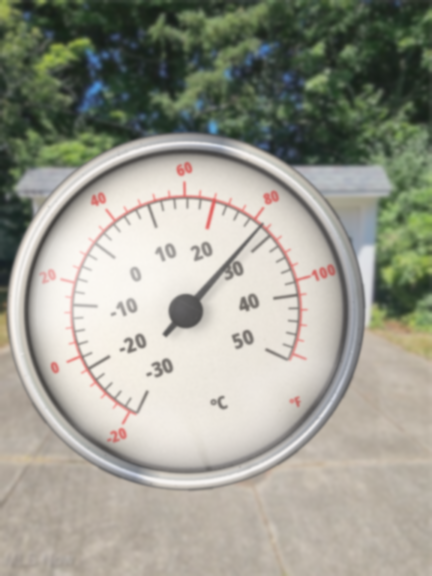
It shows **28** °C
